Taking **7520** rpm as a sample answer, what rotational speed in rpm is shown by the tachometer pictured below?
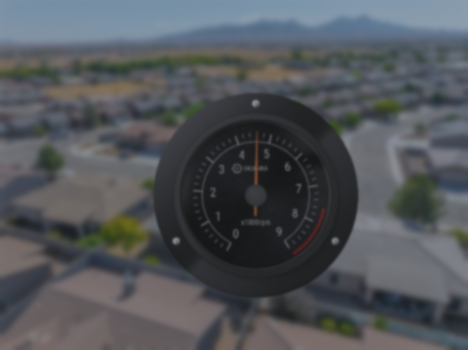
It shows **4600** rpm
